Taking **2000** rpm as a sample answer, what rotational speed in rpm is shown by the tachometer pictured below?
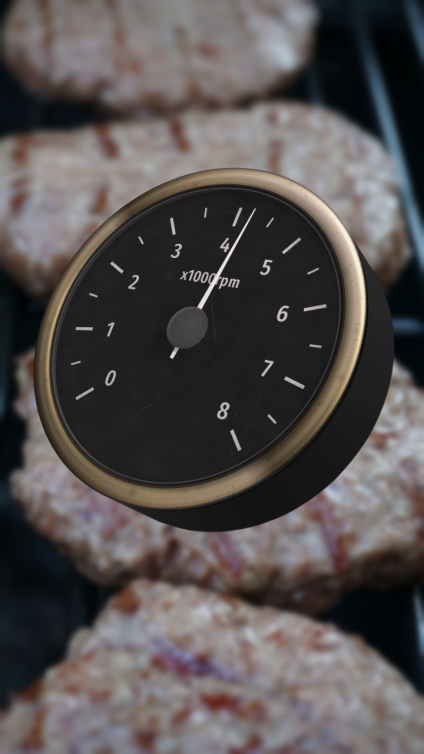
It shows **4250** rpm
